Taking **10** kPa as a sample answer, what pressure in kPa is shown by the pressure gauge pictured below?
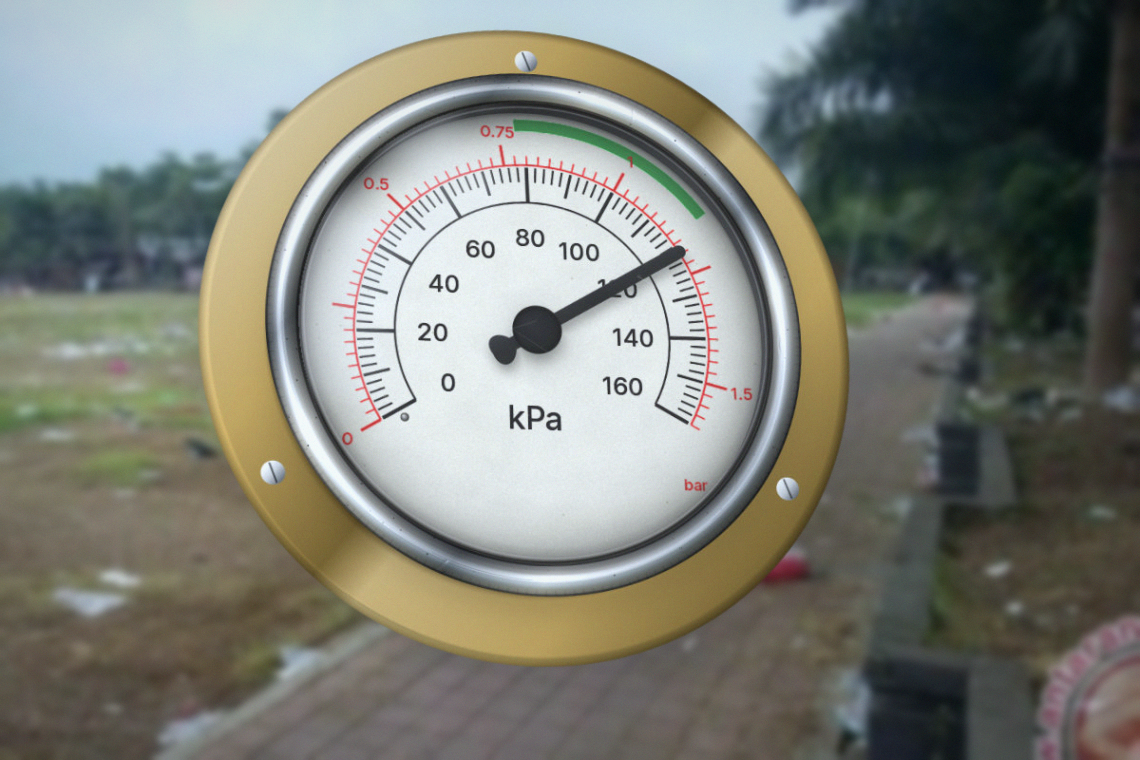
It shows **120** kPa
